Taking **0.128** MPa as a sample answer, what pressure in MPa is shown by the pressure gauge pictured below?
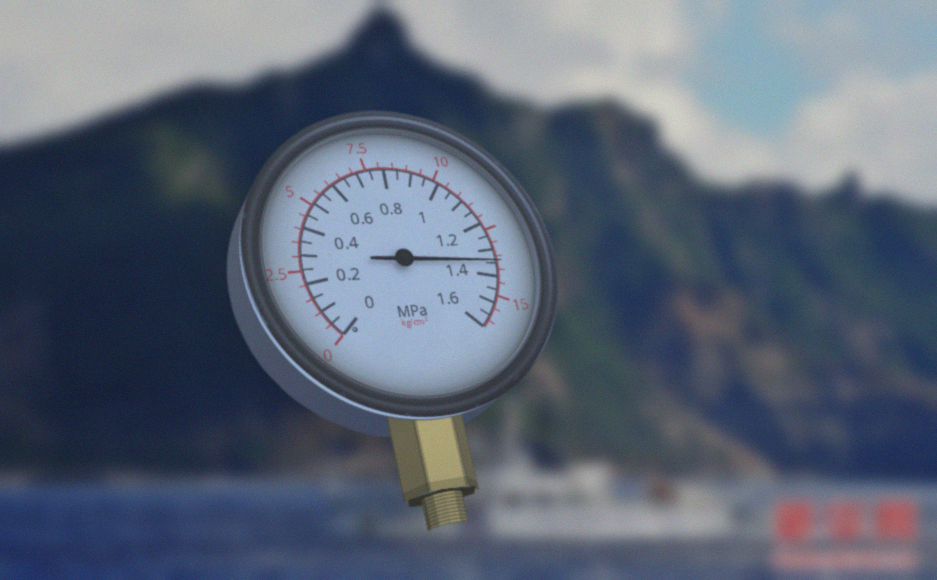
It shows **1.35** MPa
